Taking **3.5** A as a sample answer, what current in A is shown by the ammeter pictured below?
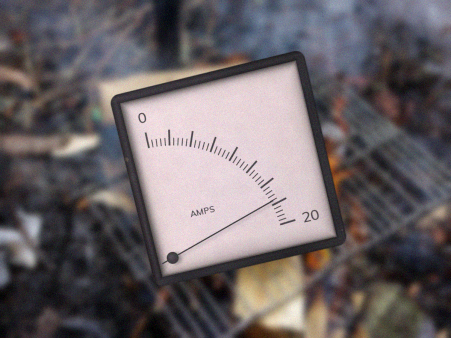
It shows **17** A
